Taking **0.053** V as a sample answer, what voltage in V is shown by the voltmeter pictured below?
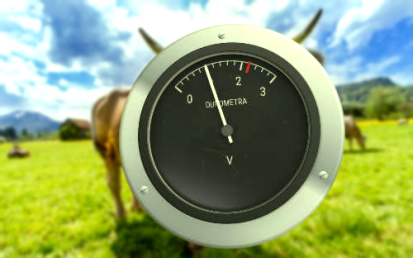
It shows **1** V
